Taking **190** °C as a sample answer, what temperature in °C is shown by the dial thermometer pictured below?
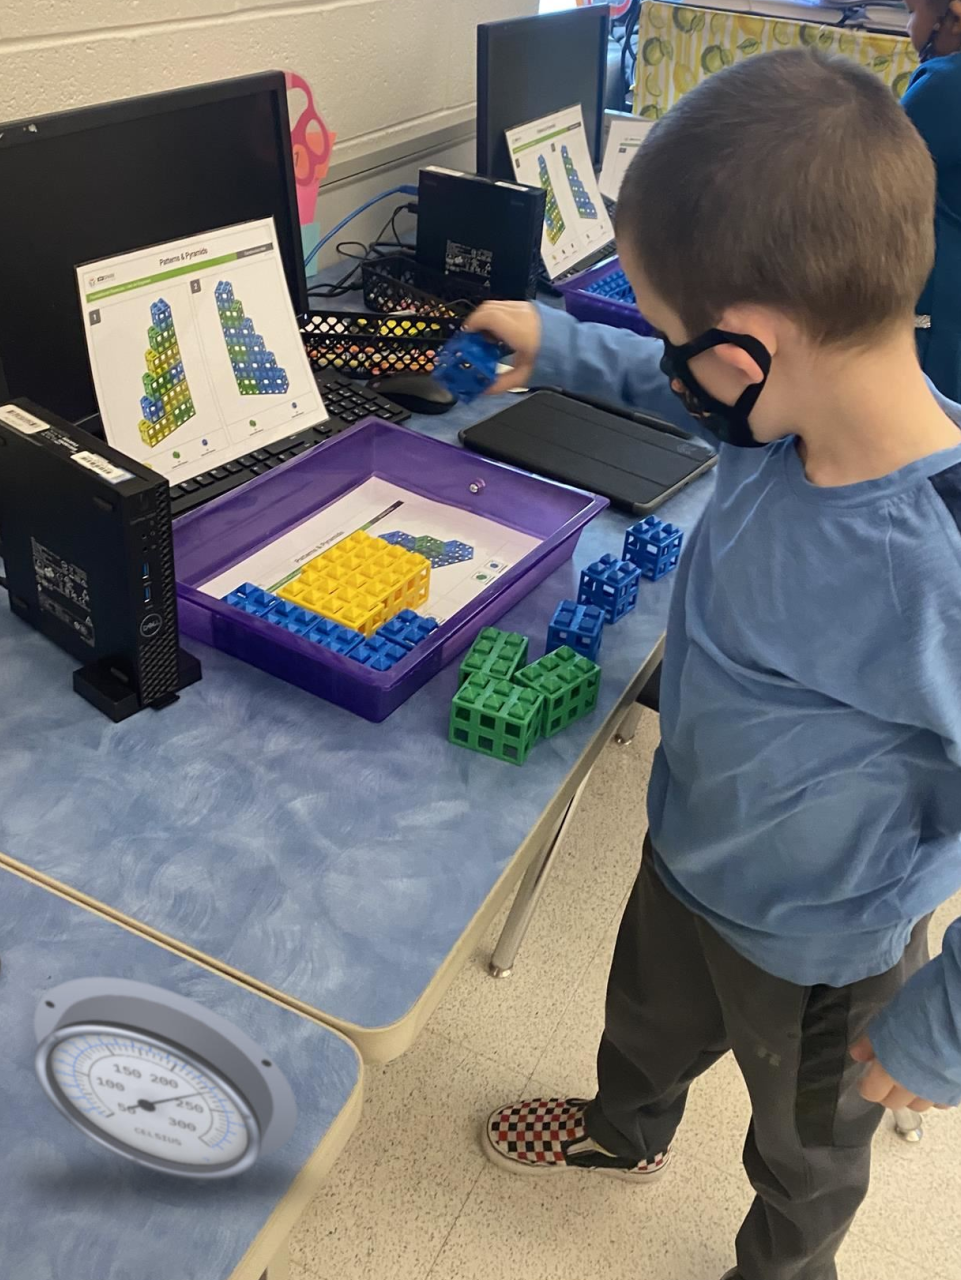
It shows **225** °C
